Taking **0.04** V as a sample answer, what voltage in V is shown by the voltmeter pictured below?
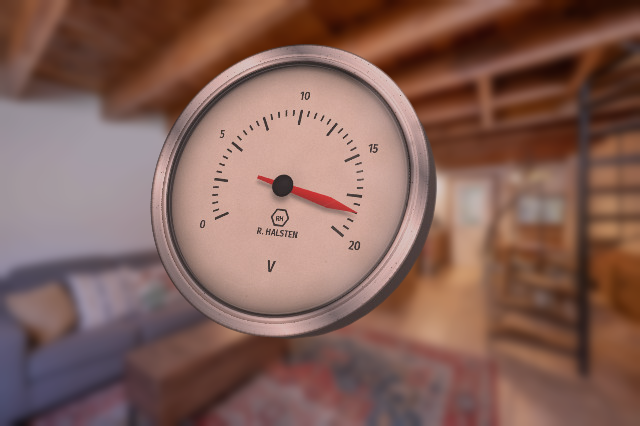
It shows **18.5** V
